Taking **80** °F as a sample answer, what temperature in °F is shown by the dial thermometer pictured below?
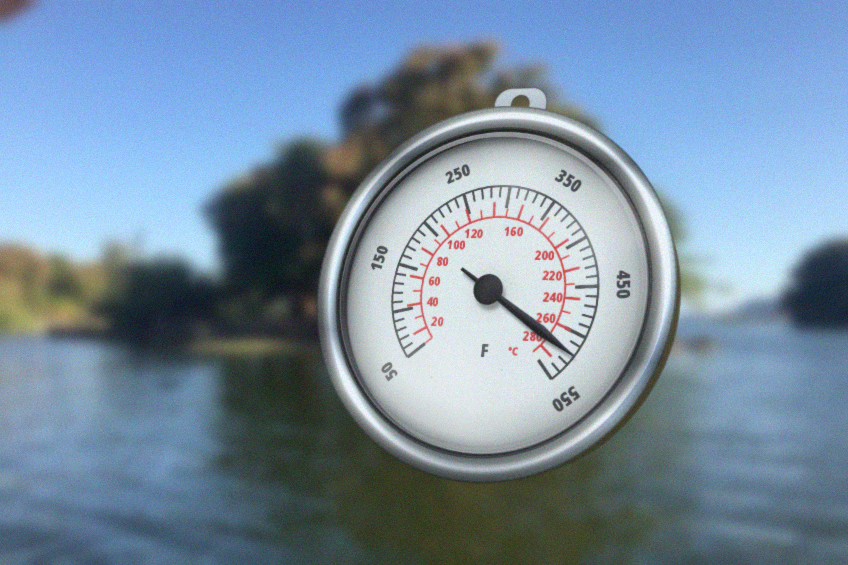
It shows **520** °F
